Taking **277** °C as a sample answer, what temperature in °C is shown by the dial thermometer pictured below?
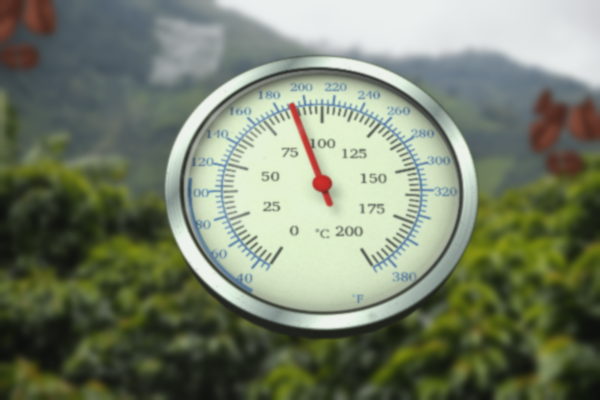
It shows **87.5** °C
